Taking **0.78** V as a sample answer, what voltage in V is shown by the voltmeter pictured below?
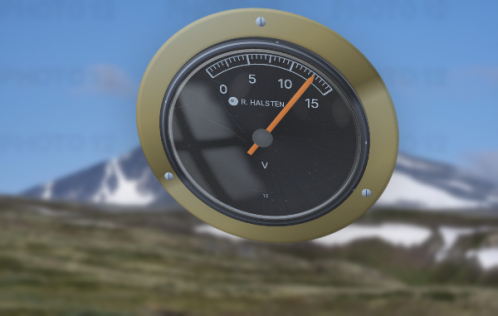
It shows **12.5** V
